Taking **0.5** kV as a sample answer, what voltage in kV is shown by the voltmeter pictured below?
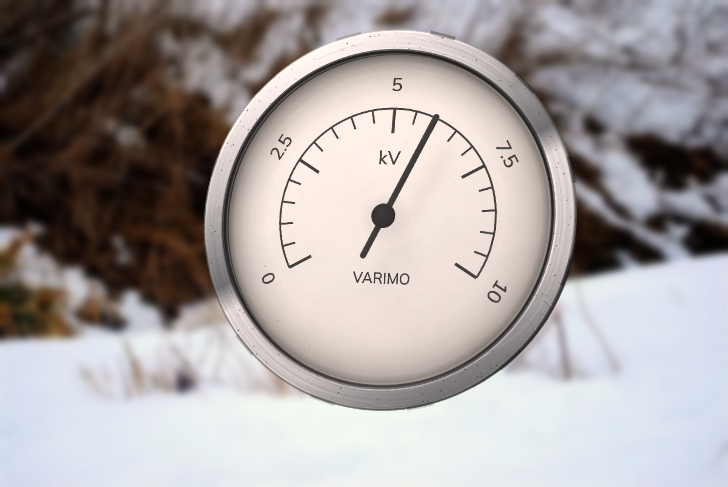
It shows **6** kV
